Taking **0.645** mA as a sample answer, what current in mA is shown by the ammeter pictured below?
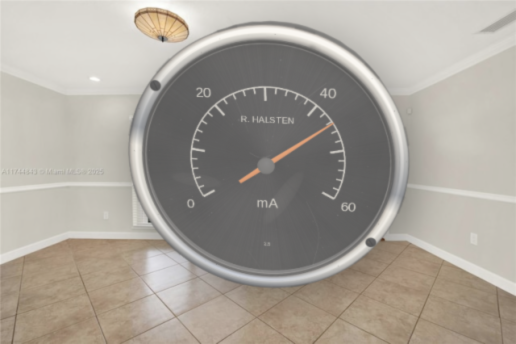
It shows **44** mA
